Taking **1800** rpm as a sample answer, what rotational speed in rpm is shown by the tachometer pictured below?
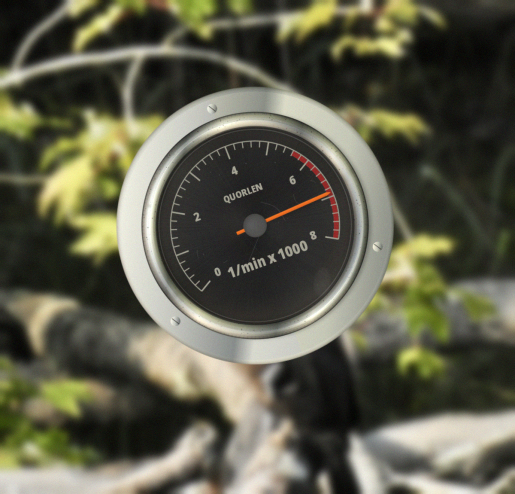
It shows **6900** rpm
